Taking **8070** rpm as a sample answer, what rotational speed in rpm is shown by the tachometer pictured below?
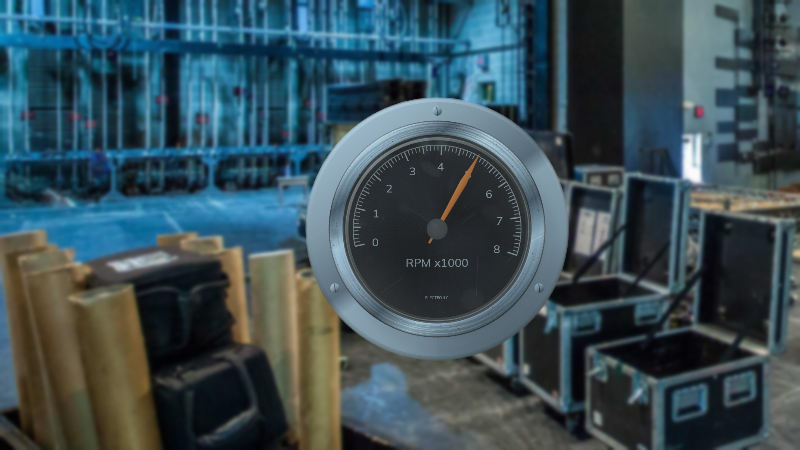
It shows **5000** rpm
